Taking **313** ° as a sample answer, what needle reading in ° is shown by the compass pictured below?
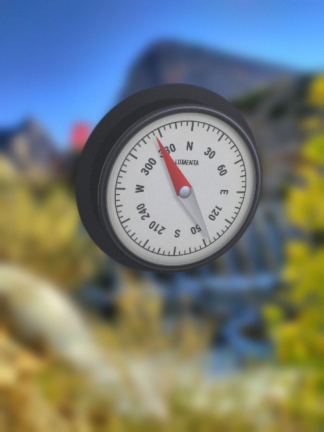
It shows **325** °
